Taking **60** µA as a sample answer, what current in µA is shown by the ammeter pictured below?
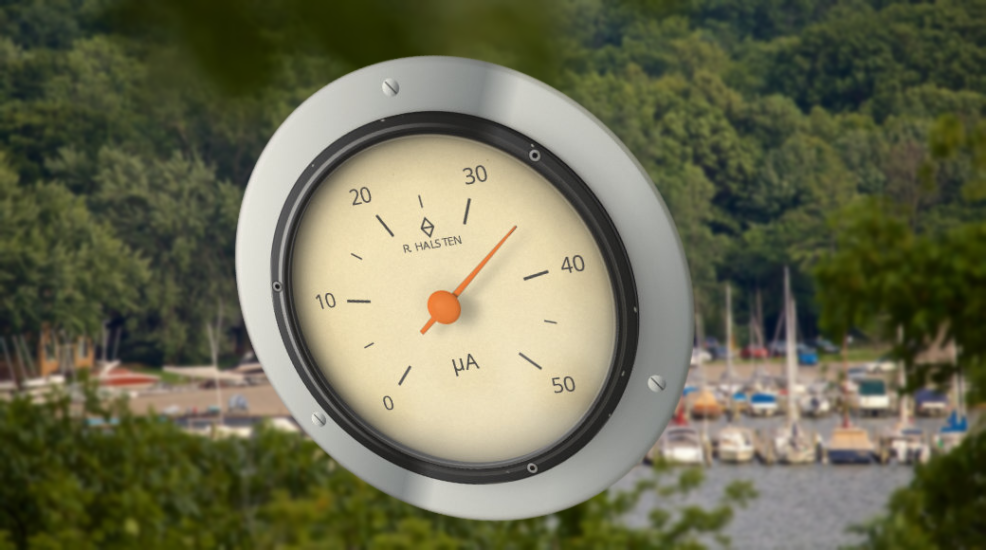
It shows **35** µA
